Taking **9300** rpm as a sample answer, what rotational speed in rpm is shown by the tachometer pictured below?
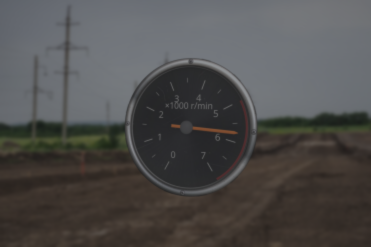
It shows **5750** rpm
